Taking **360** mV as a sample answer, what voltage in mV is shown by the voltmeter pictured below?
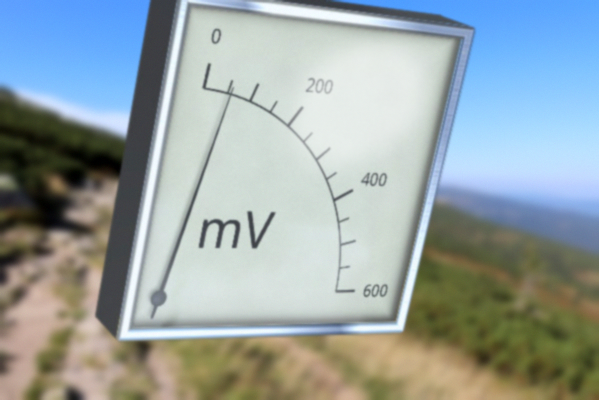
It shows **50** mV
